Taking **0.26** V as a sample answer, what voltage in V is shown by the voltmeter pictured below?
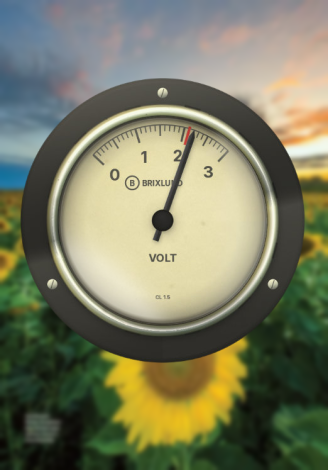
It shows **2.2** V
